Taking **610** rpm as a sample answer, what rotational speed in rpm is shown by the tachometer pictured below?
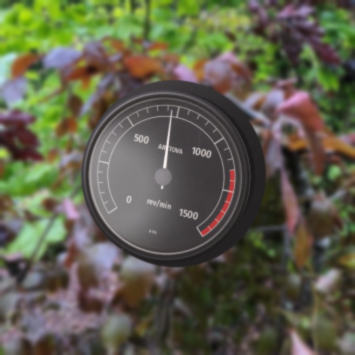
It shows **725** rpm
